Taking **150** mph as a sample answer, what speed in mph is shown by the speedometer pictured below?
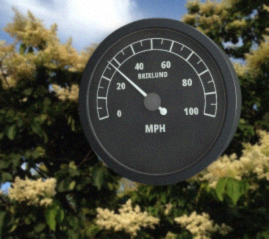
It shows **27.5** mph
